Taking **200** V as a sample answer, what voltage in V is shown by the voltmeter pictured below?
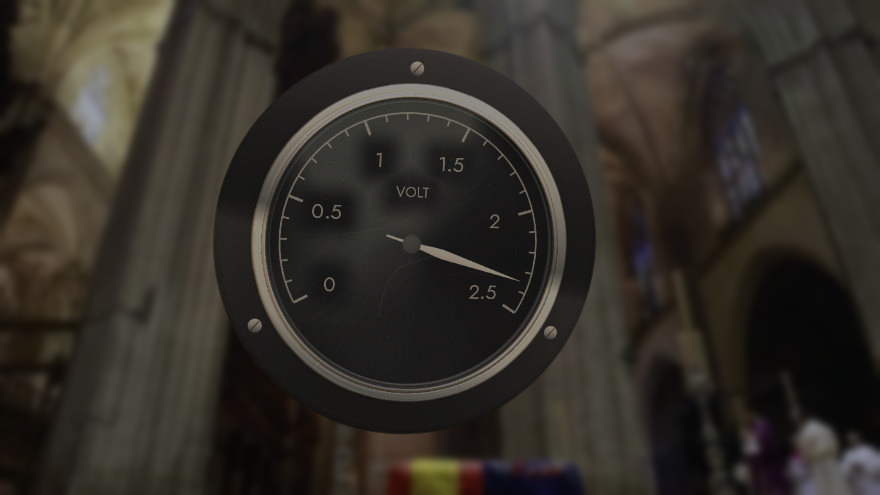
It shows **2.35** V
